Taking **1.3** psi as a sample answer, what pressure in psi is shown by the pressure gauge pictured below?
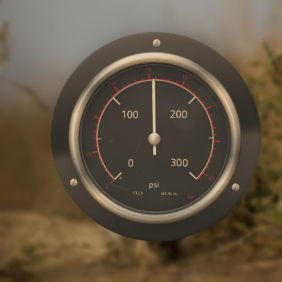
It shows **150** psi
